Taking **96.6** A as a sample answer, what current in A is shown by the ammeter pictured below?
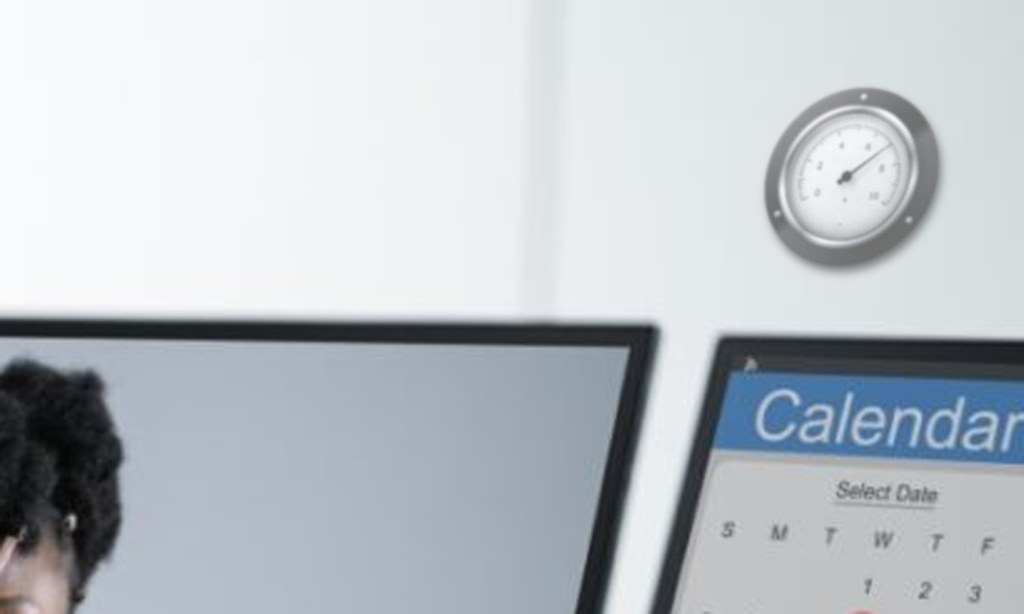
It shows **7** A
